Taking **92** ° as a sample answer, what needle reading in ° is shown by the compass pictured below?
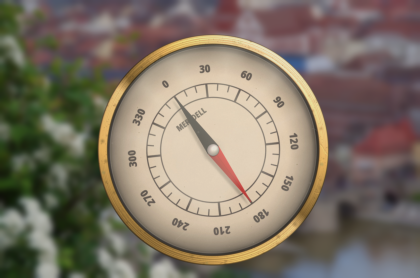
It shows **180** °
